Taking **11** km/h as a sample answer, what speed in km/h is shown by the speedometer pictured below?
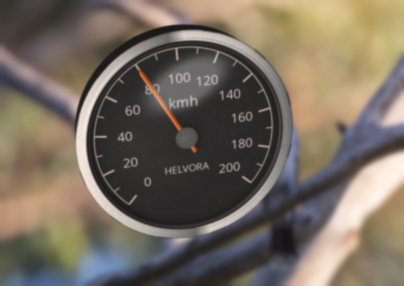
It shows **80** km/h
